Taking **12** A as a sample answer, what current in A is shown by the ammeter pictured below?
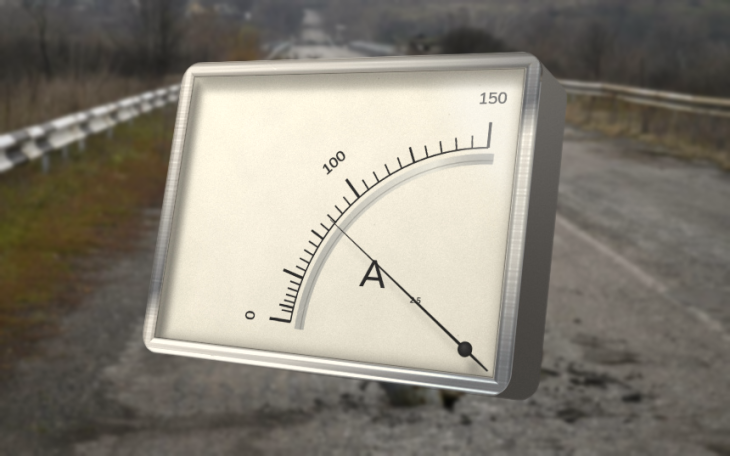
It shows **85** A
